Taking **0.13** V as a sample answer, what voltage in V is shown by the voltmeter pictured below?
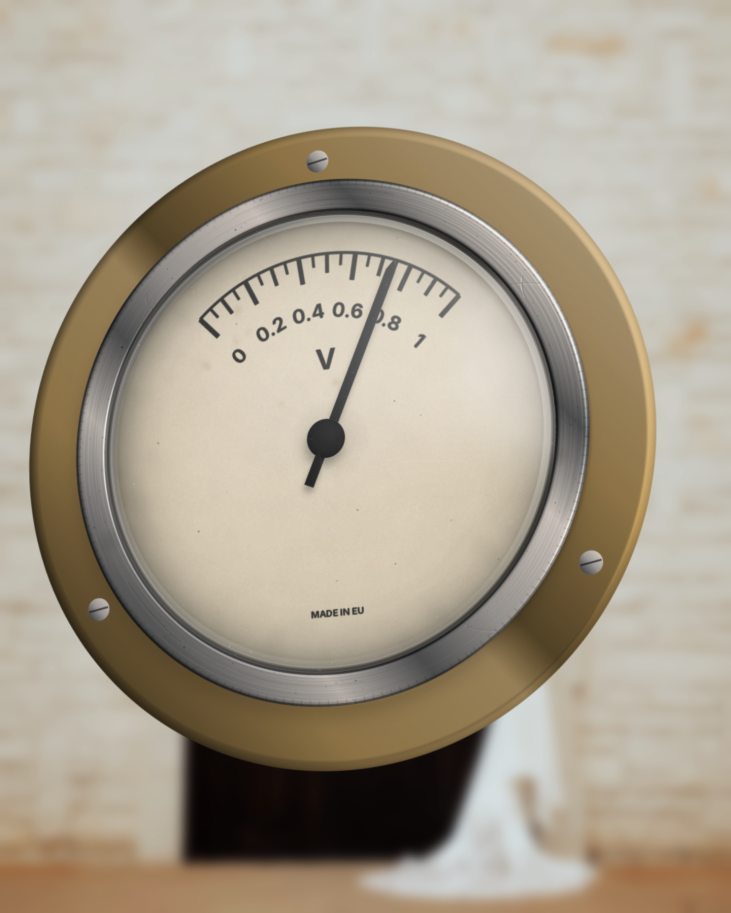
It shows **0.75** V
